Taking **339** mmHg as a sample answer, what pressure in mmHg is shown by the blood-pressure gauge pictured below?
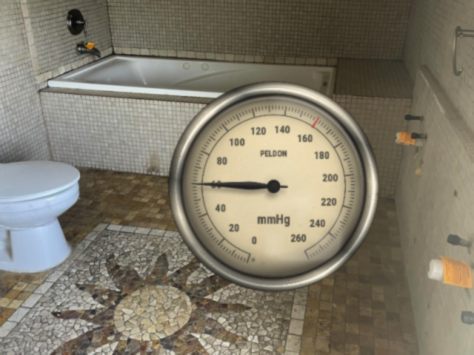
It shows **60** mmHg
